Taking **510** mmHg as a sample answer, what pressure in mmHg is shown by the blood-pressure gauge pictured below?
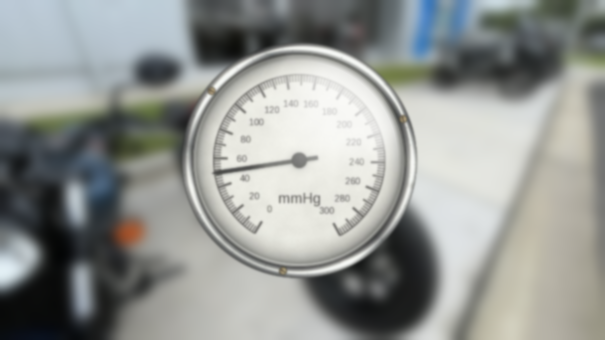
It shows **50** mmHg
